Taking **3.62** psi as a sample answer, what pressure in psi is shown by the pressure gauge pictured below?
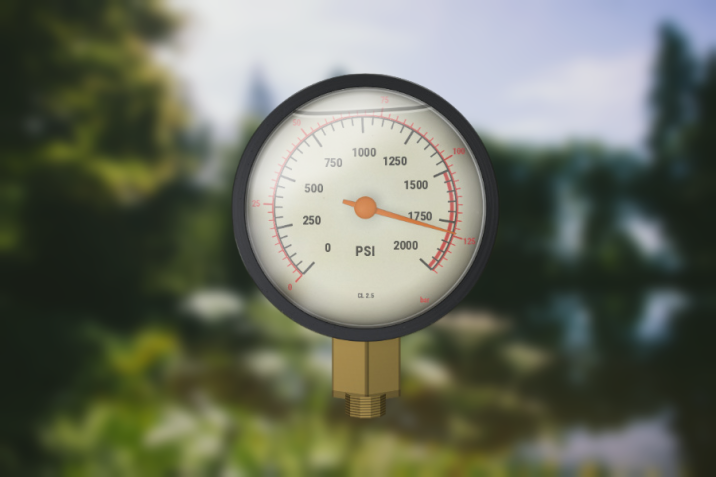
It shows **1800** psi
